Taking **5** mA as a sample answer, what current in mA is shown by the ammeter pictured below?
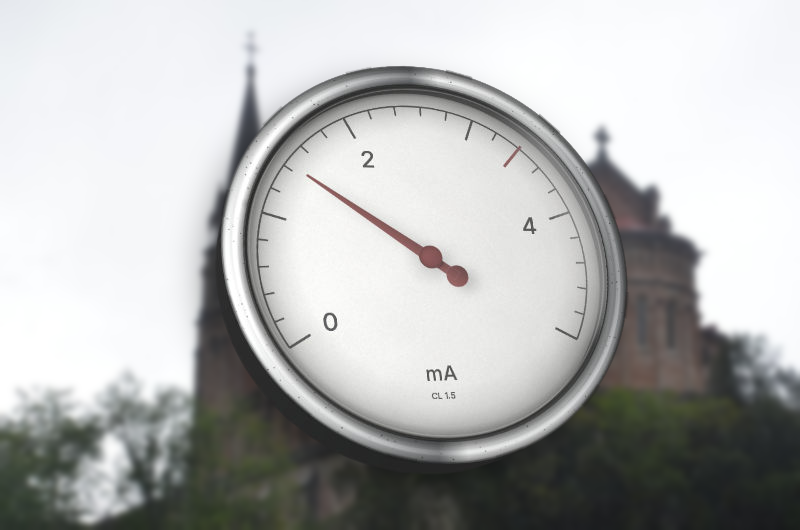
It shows **1.4** mA
